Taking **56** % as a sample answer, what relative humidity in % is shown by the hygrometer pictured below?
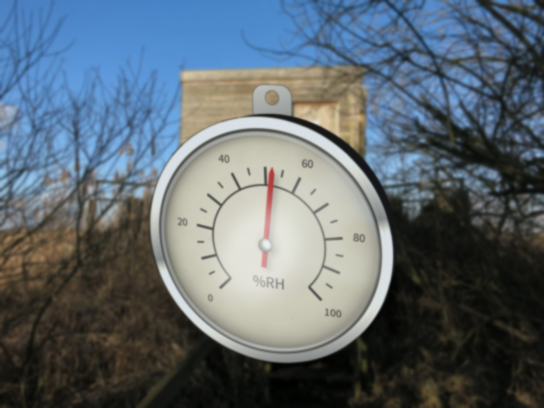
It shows **52.5** %
